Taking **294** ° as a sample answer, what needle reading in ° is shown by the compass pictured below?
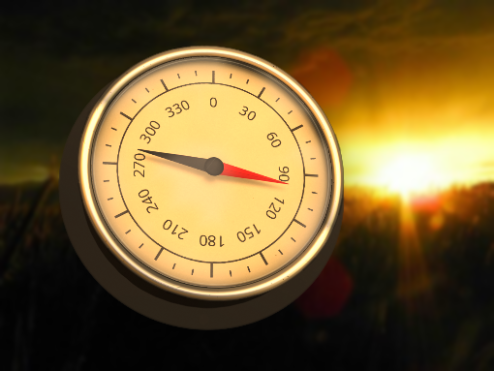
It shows **100** °
